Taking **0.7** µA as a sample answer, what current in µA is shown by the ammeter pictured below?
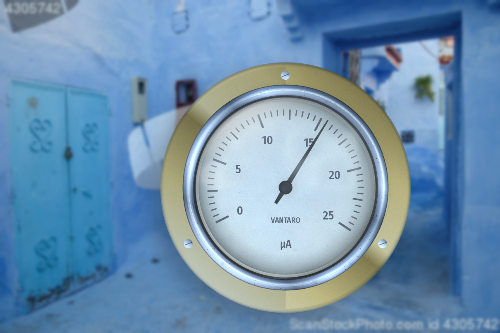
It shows **15.5** µA
